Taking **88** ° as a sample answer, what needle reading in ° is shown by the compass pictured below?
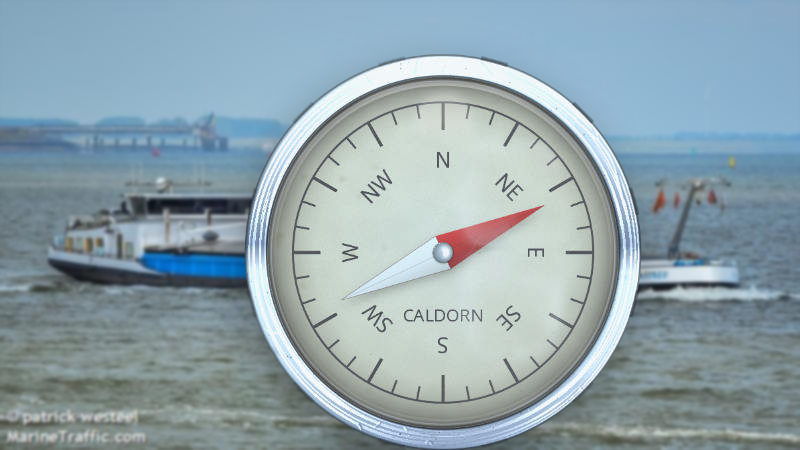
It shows **65** °
